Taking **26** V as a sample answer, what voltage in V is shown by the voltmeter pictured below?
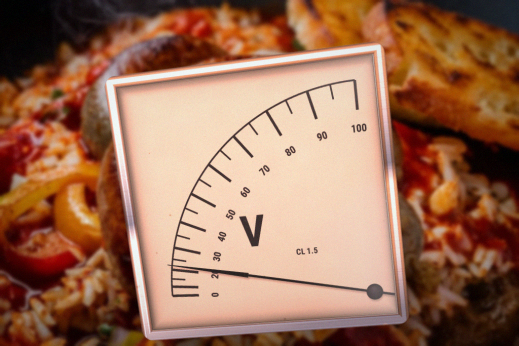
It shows **22.5** V
